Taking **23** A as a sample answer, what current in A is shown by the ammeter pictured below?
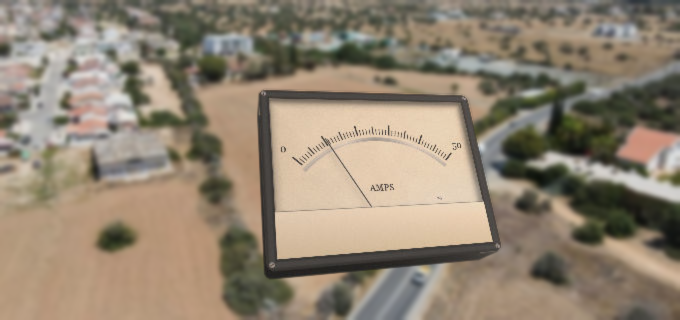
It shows **10** A
